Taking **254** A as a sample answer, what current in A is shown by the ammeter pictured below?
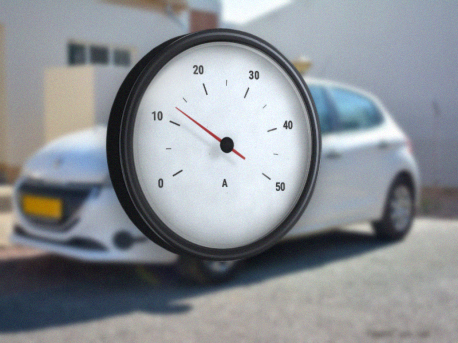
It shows **12.5** A
